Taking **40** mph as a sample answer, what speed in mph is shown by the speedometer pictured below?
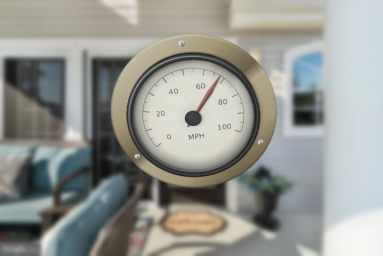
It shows **67.5** mph
